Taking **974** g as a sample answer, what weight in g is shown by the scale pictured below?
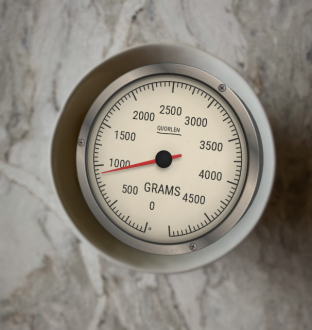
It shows **900** g
